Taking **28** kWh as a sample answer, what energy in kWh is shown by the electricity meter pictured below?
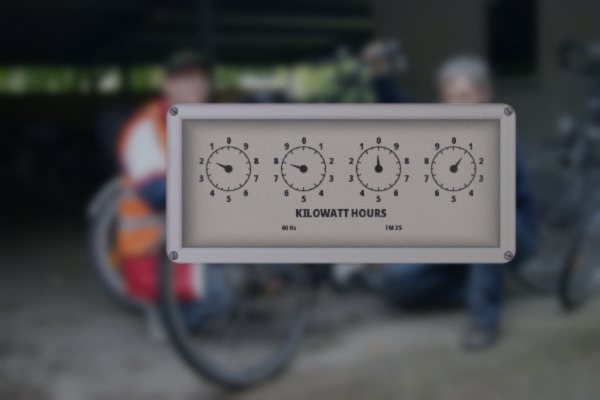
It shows **1801** kWh
